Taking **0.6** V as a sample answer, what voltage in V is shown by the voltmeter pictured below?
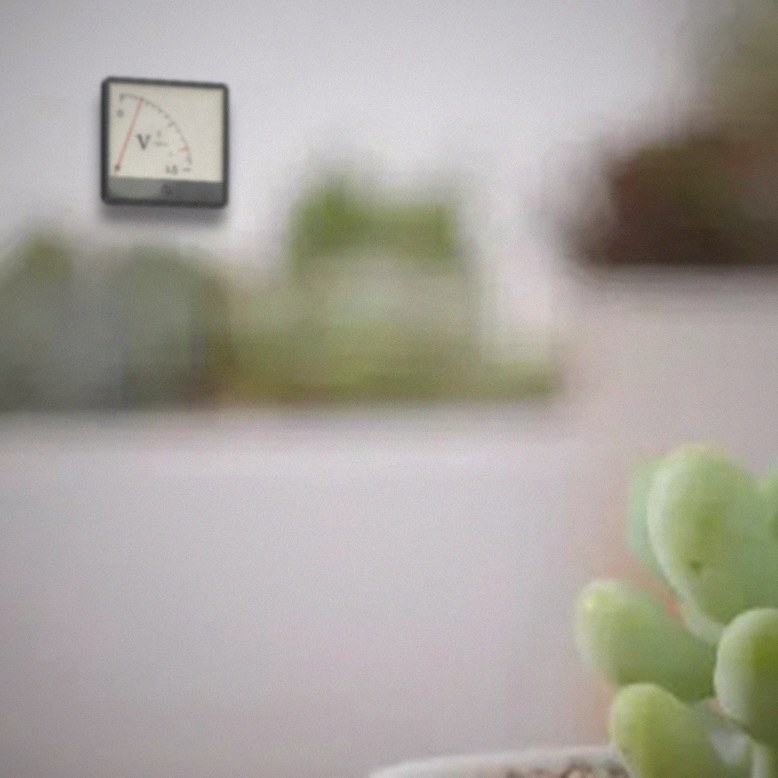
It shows **0.5** V
